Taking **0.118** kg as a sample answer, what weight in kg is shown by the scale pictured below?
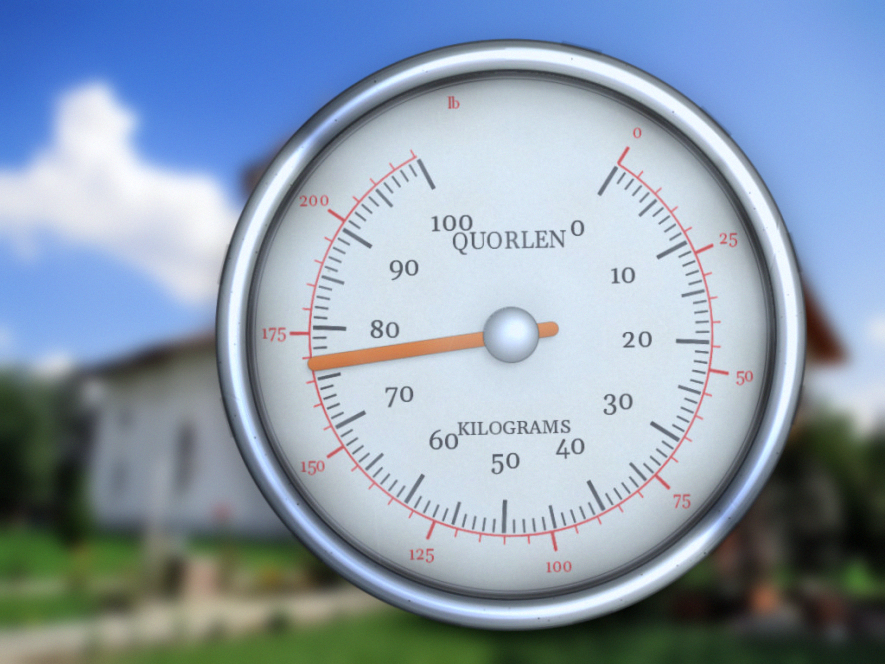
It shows **76.5** kg
